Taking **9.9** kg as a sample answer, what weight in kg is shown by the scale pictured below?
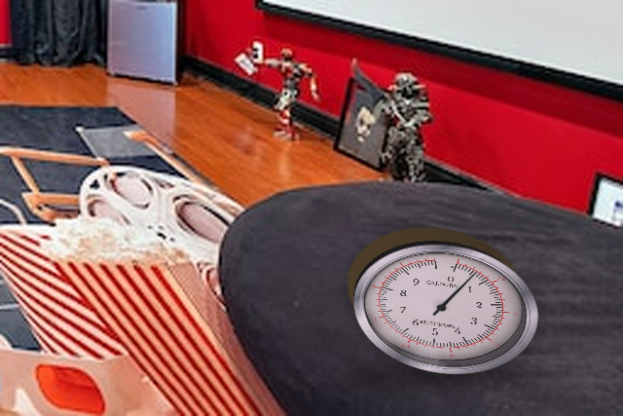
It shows **0.5** kg
